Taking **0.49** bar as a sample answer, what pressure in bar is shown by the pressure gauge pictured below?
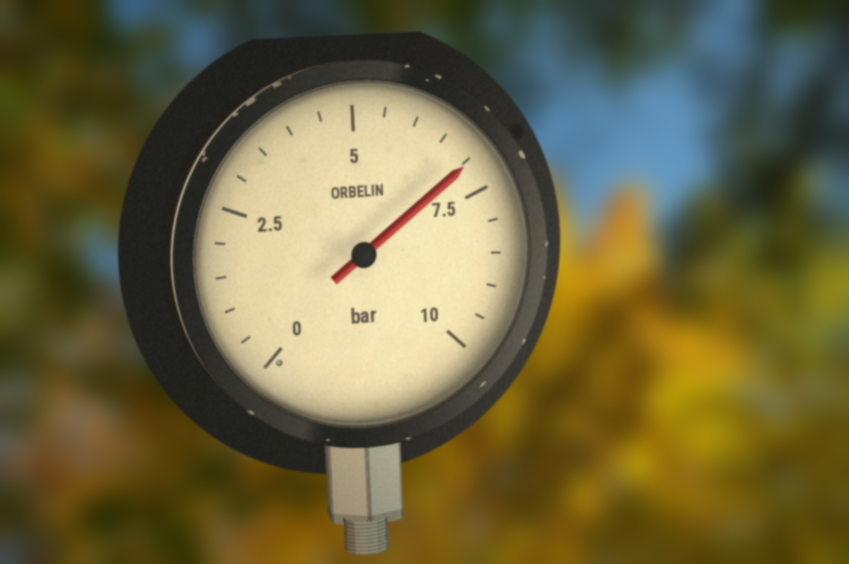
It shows **7** bar
